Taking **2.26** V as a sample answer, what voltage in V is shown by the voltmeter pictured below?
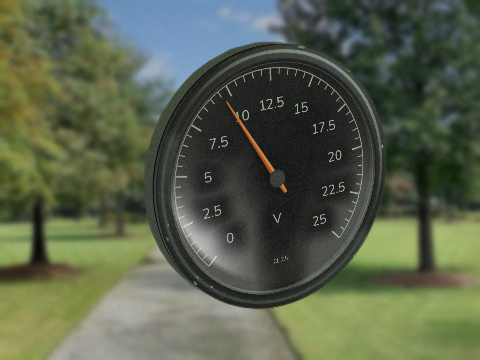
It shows **9.5** V
